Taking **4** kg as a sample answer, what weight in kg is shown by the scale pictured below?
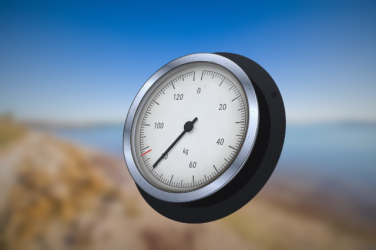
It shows **80** kg
